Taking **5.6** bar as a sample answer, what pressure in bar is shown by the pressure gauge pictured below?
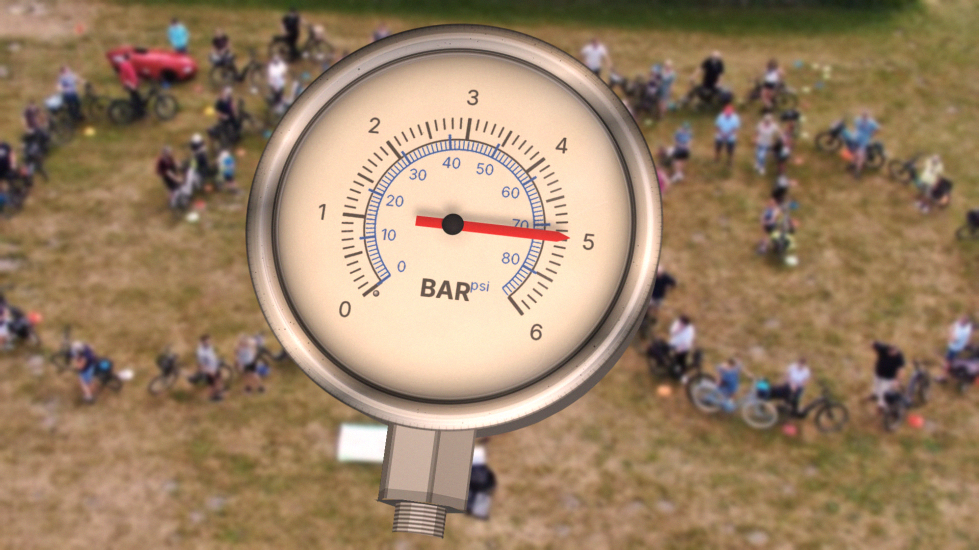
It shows **5** bar
